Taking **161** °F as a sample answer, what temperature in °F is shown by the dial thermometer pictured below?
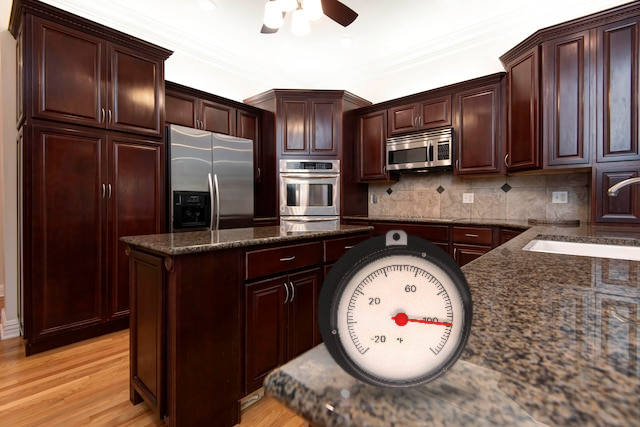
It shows **100** °F
